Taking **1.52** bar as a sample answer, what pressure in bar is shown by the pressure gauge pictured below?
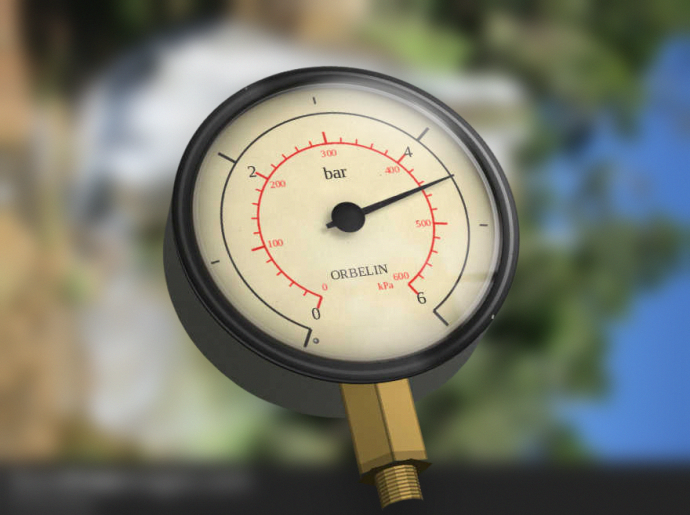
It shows **4.5** bar
